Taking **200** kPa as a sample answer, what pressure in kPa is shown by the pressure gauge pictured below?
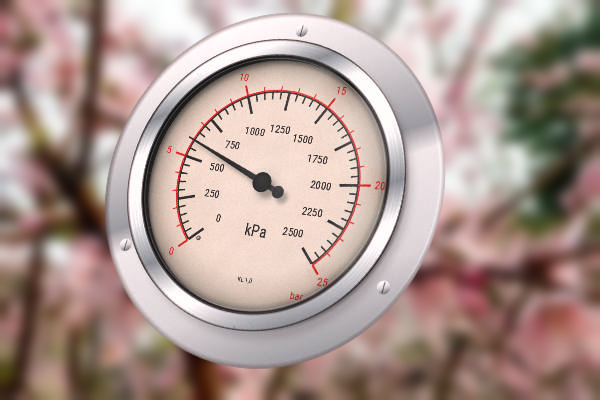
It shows **600** kPa
